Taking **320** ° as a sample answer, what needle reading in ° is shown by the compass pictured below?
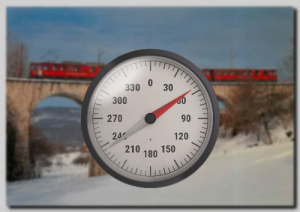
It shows **55** °
